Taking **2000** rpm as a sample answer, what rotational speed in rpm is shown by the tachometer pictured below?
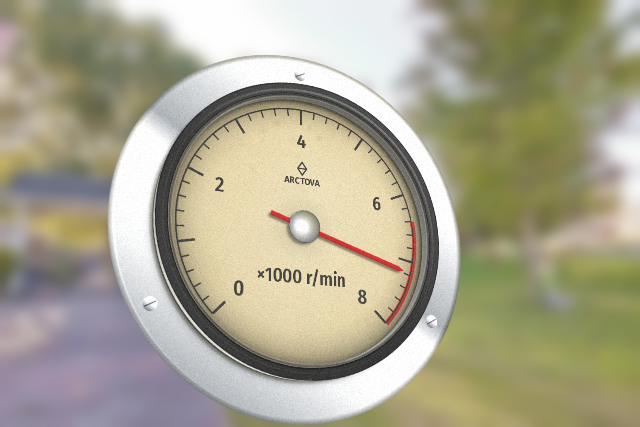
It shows **7200** rpm
